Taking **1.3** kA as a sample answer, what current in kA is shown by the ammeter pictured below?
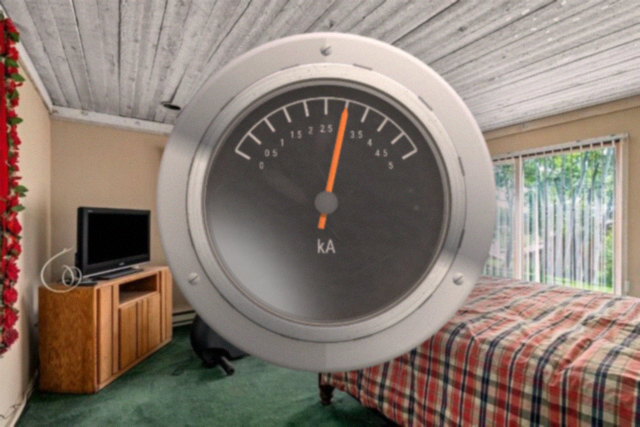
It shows **3** kA
